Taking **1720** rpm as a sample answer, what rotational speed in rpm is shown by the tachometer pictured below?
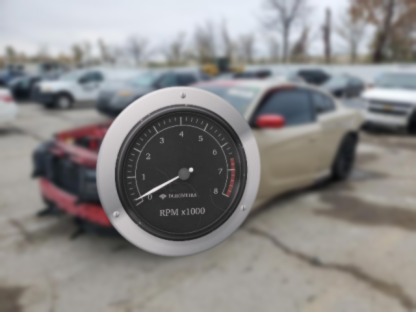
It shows **200** rpm
